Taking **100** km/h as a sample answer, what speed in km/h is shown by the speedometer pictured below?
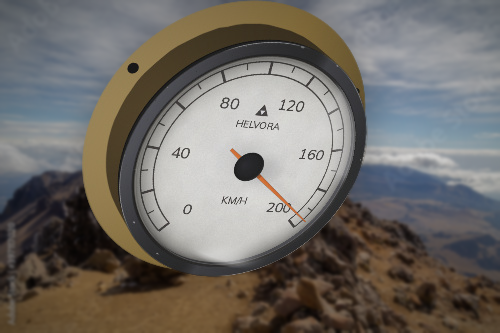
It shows **195** km/h
